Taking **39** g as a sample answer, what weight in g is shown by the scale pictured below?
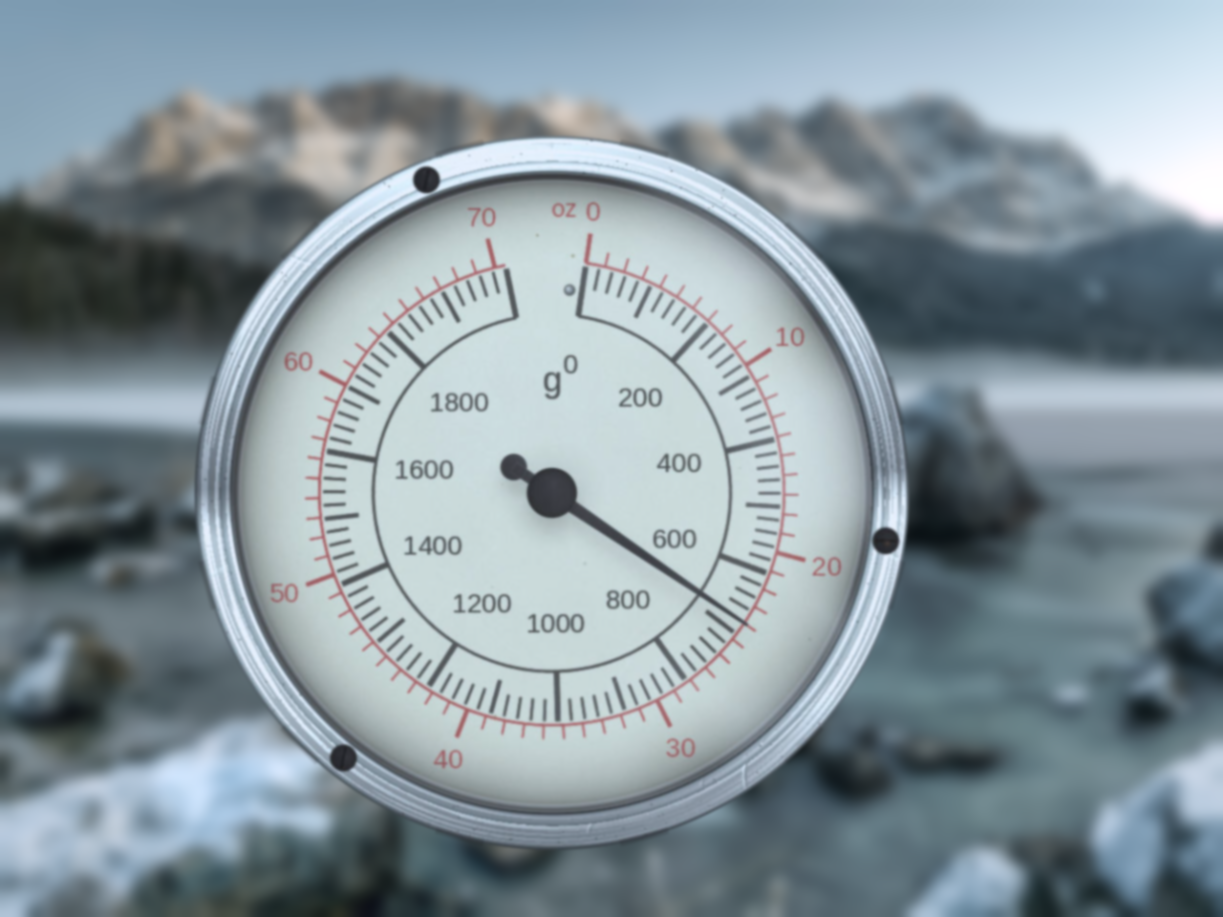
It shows **680** g
